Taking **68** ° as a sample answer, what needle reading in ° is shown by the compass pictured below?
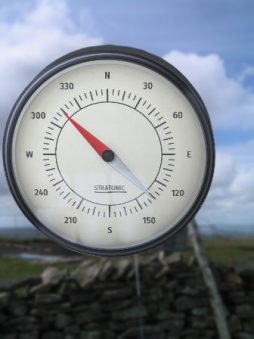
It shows **315** °
